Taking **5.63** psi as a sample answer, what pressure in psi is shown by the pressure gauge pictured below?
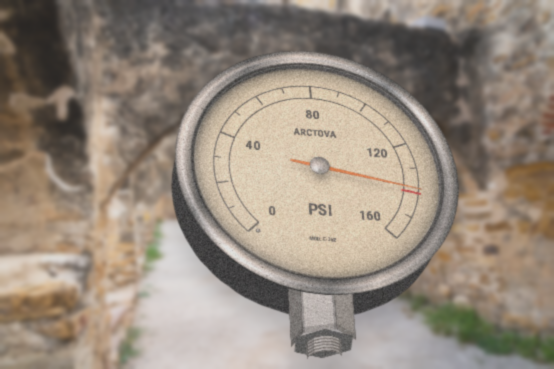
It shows **140** psi
